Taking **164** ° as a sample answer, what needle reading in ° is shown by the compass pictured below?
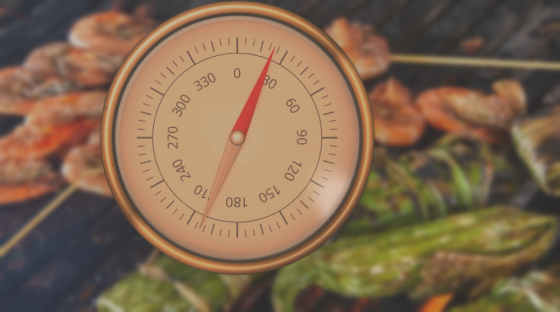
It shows **22.5** °
